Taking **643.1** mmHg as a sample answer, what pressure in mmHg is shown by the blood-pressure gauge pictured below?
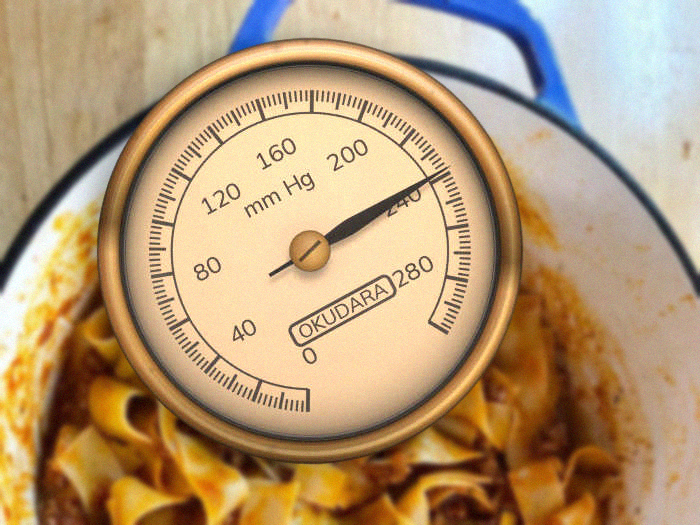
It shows **238** mmHg
